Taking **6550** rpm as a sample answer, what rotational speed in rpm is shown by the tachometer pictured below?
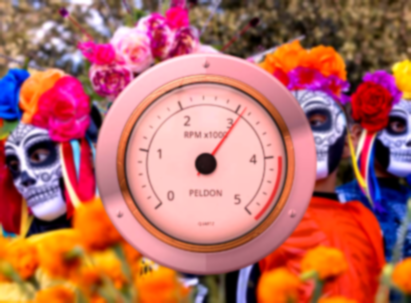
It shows **3100** rpm
